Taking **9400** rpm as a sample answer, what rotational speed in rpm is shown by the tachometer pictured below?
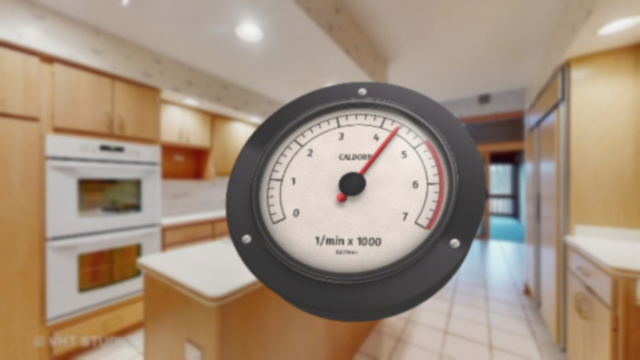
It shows **4400** rpm
